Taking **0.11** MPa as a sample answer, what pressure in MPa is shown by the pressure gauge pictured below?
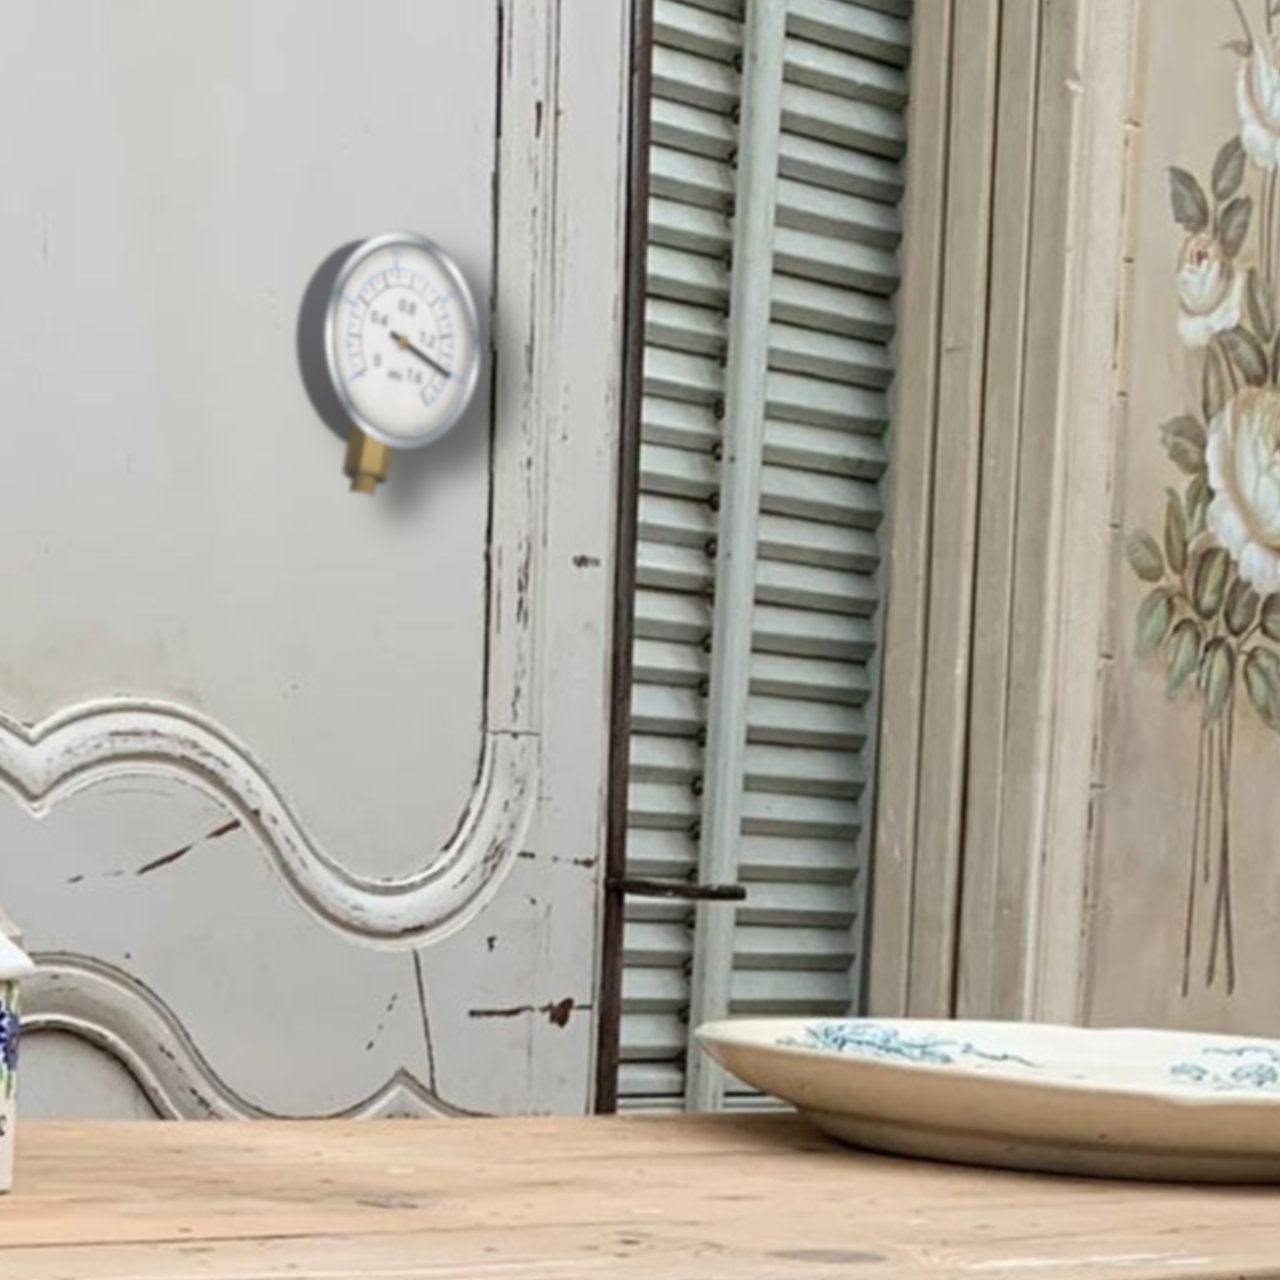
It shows **1.4** MPa
